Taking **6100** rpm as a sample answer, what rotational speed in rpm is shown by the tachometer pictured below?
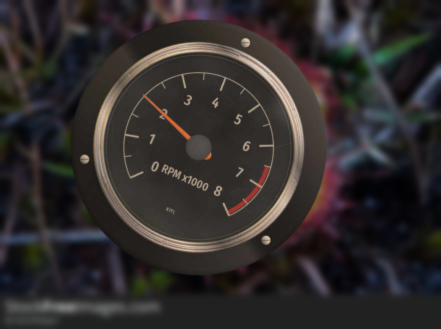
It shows **2000** rpm
